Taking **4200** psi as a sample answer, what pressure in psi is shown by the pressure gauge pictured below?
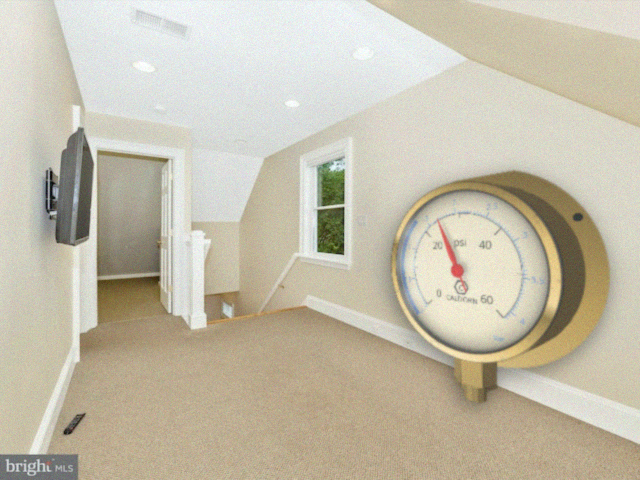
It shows **25** psi
